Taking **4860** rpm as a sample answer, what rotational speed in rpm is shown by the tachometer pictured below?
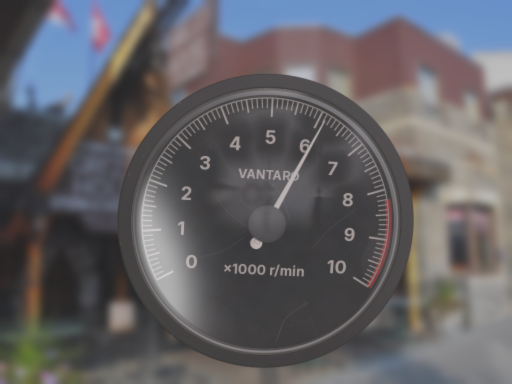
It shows **6100** rpm
